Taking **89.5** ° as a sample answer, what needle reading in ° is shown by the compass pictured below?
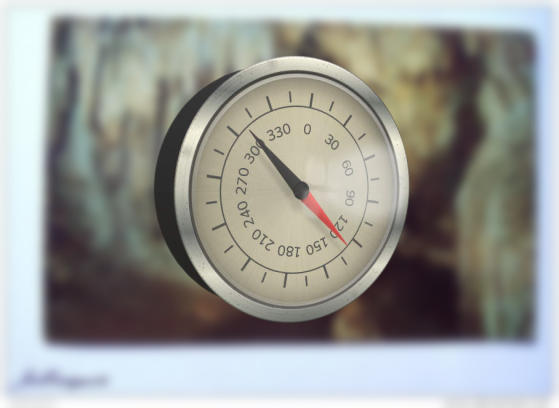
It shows **127.5** °
